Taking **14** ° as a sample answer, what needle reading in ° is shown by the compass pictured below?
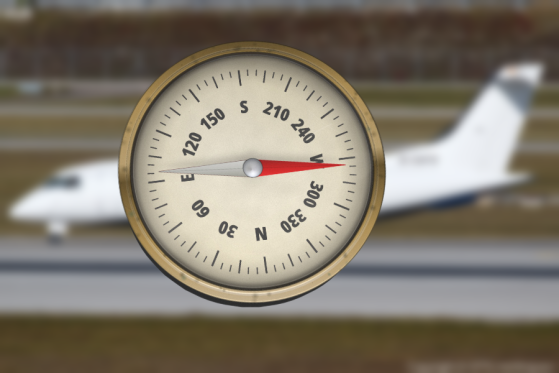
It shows **275** °
